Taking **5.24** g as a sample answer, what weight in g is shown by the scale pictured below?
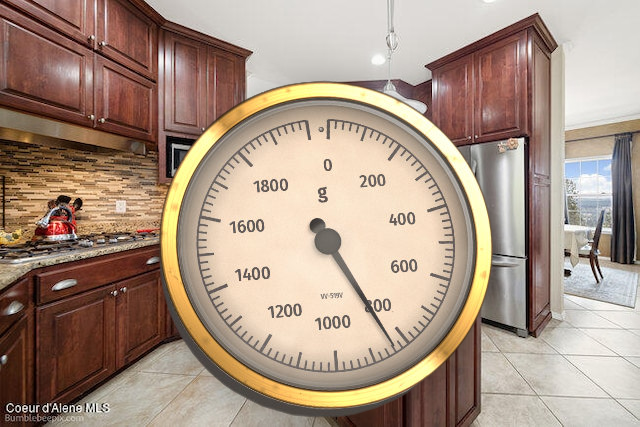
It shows **840** g
